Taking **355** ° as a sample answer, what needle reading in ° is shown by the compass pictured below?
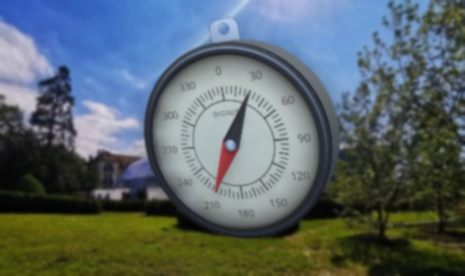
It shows **210** °
